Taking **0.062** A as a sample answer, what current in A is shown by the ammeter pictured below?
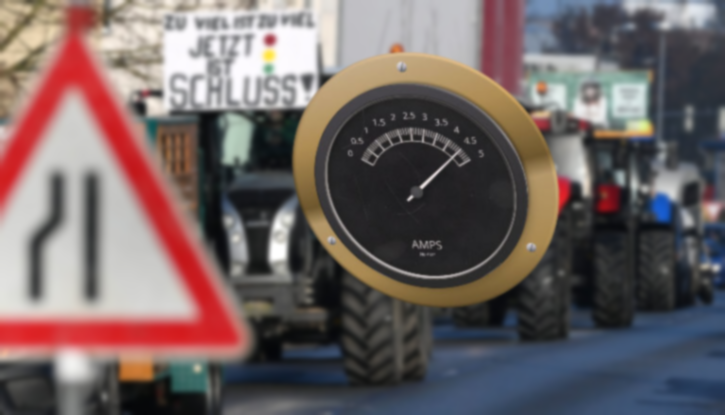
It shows **4.5** A
